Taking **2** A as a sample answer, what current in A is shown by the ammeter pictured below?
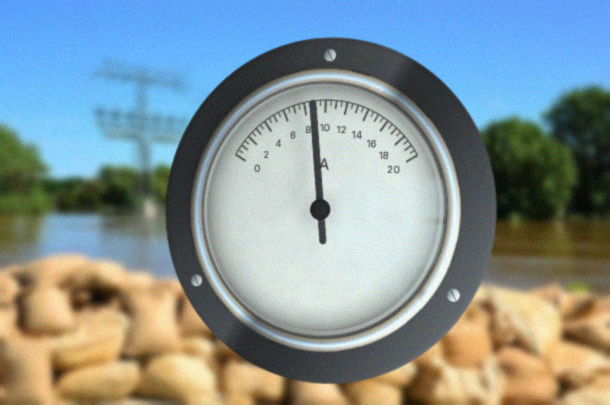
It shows **9** A
